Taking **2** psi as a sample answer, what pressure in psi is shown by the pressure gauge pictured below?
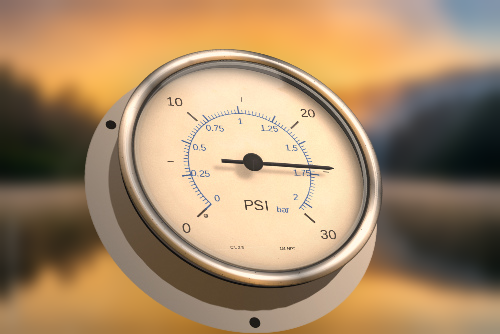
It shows **25** psi
